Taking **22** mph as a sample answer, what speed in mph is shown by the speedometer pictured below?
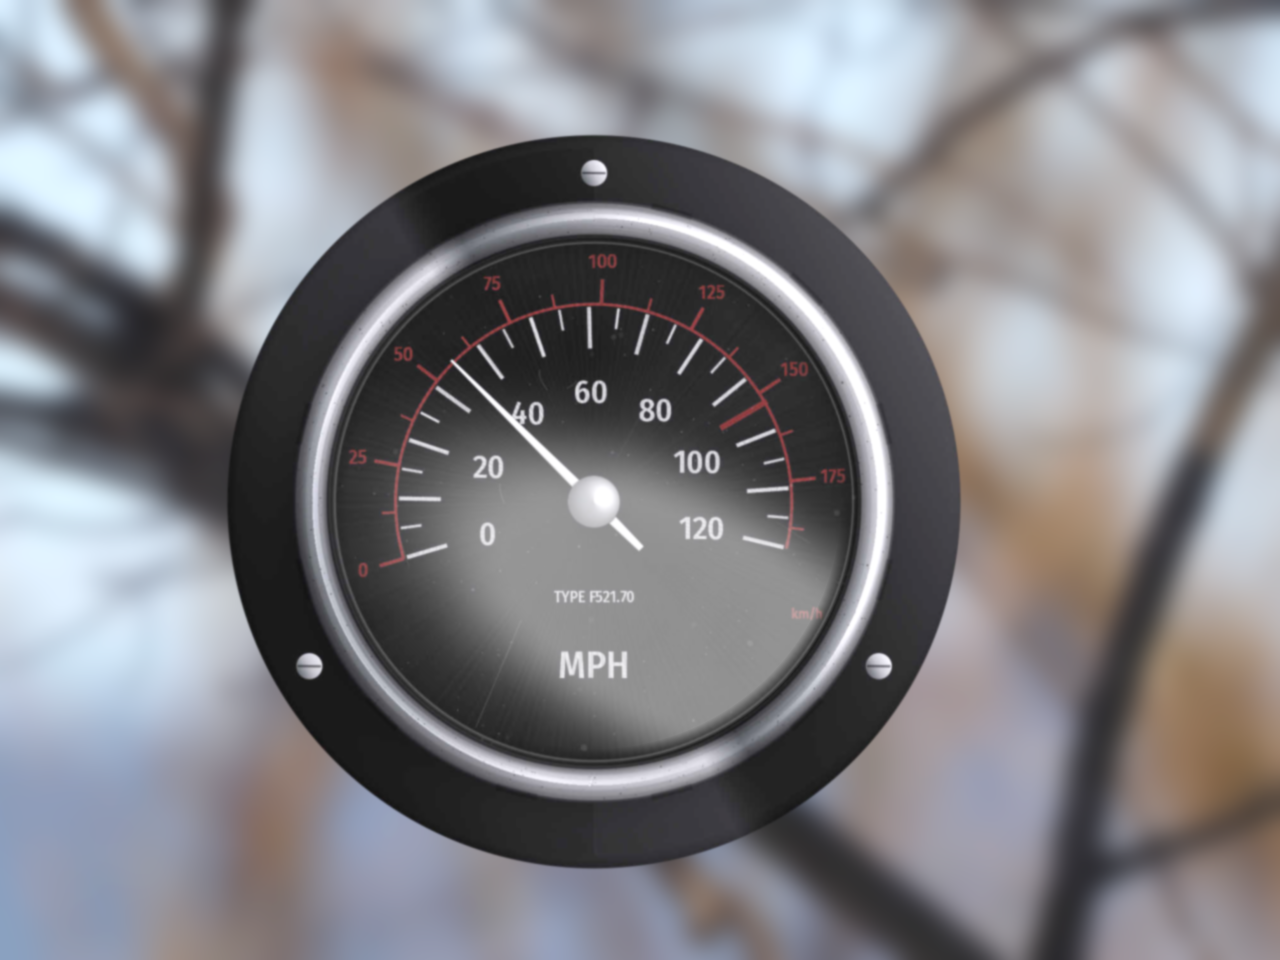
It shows **35** mph
